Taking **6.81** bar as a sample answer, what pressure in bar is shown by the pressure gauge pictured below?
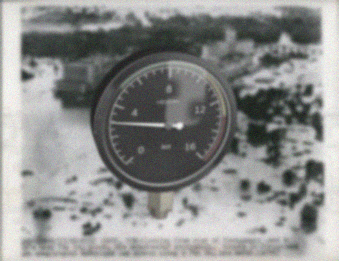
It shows **3** bar
